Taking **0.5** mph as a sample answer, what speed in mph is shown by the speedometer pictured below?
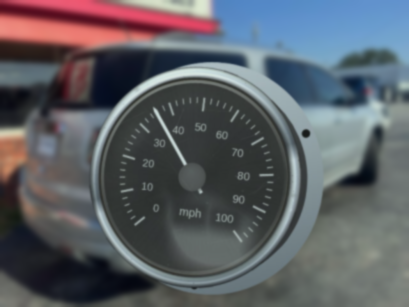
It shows **36** mph
